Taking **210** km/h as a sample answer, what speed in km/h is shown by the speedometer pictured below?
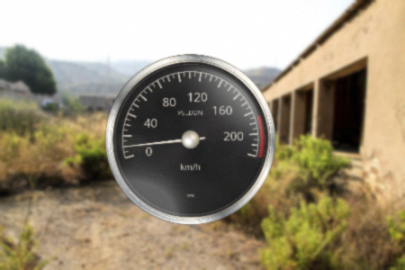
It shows **10** km/h
